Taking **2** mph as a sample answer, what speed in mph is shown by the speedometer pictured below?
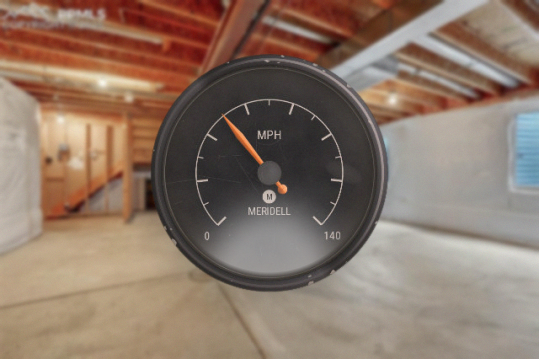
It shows **50** mph
